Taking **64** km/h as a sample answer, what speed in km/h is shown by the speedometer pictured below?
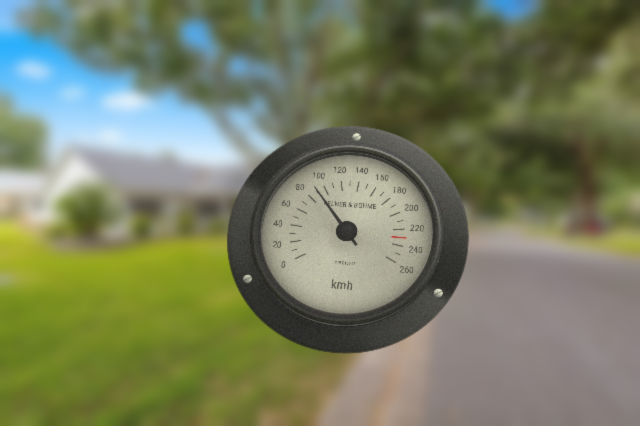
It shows **90** km/h
